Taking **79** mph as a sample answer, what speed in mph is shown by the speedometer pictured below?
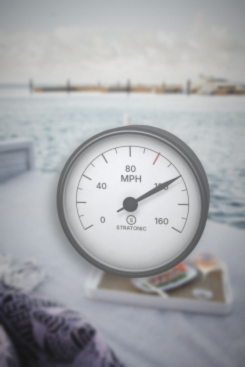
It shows **120** mph
